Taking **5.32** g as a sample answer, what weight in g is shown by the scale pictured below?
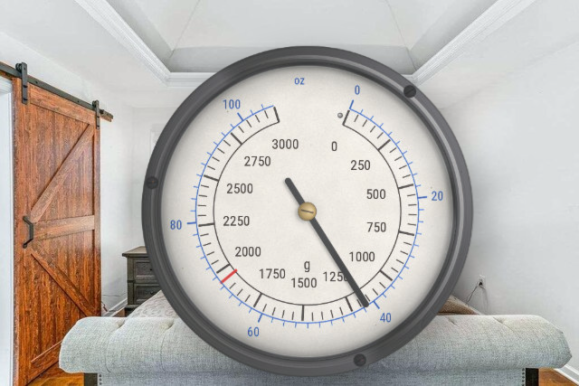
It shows **1175** g
